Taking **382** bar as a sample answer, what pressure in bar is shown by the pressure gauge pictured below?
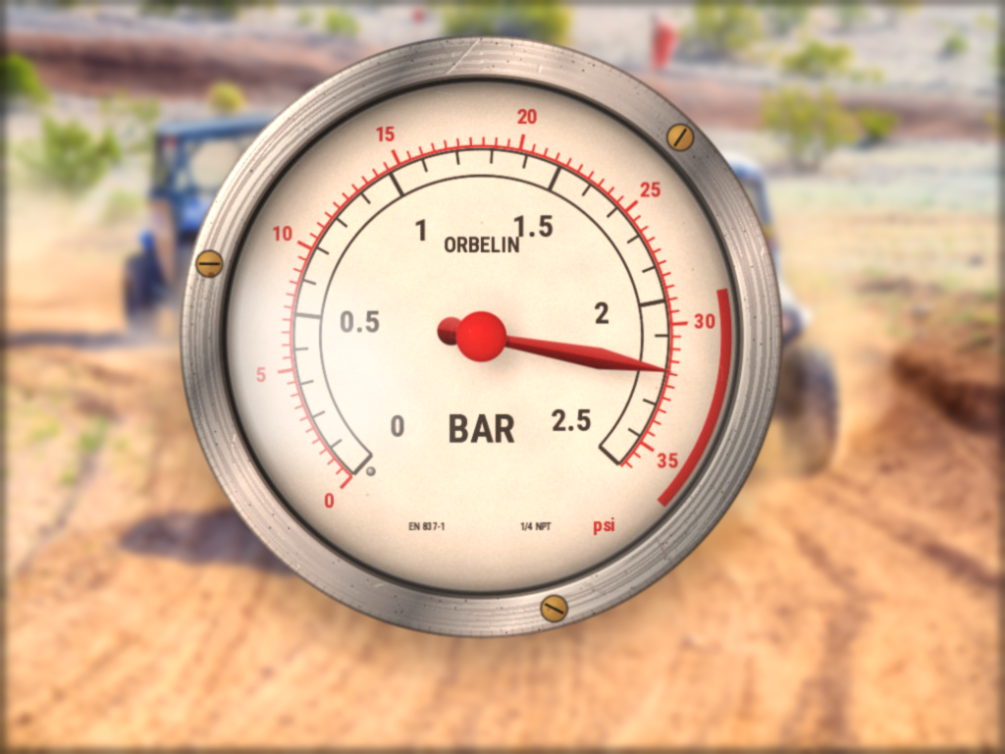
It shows **2.2** bar
